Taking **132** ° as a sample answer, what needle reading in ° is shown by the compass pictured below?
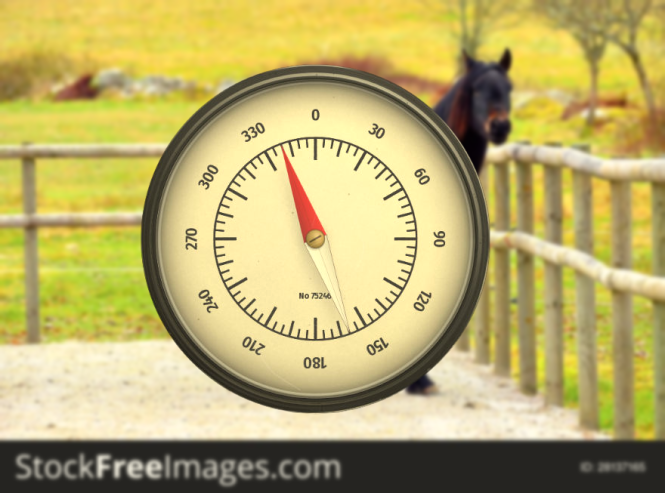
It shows **340** °
